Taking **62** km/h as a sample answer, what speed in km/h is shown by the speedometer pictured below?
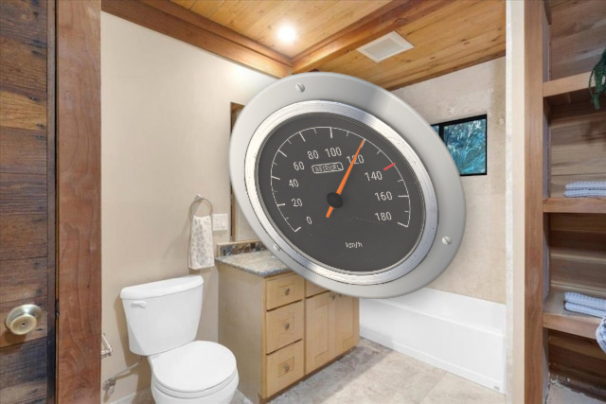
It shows **120** km/h
